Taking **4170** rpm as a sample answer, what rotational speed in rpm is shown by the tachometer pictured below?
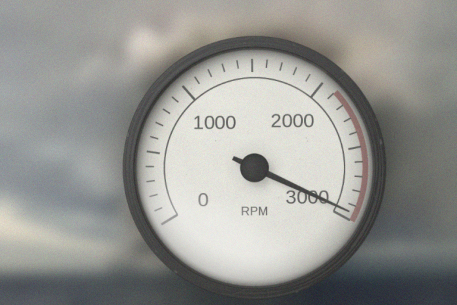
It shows **2950** rpm
